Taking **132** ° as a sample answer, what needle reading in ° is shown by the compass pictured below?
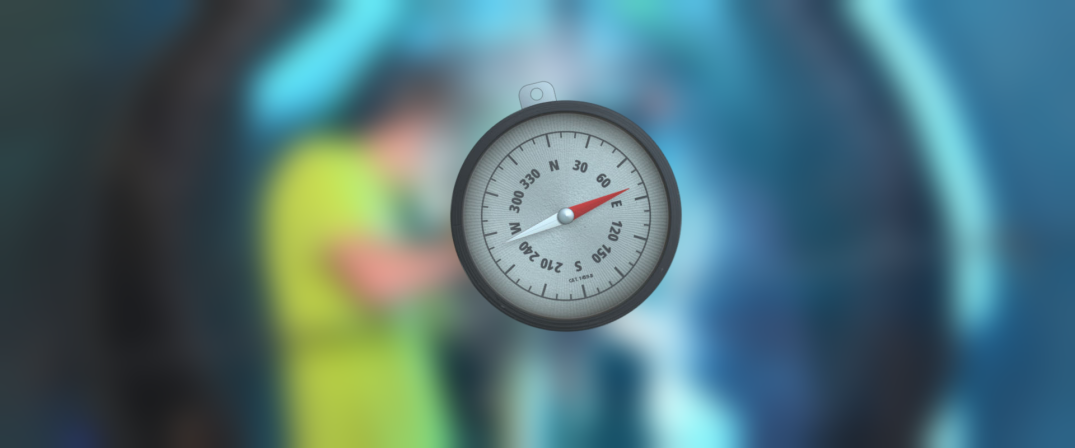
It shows **80** °
